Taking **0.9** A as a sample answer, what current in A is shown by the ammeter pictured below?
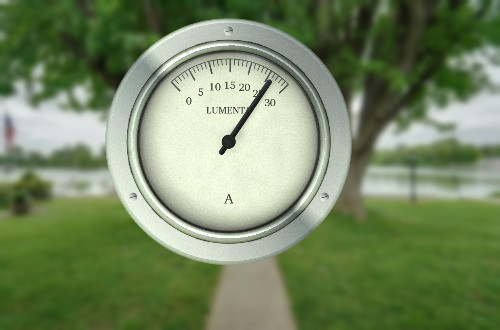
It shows **26** A
